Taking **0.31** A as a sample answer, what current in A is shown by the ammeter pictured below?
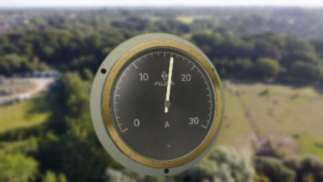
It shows **16** A
